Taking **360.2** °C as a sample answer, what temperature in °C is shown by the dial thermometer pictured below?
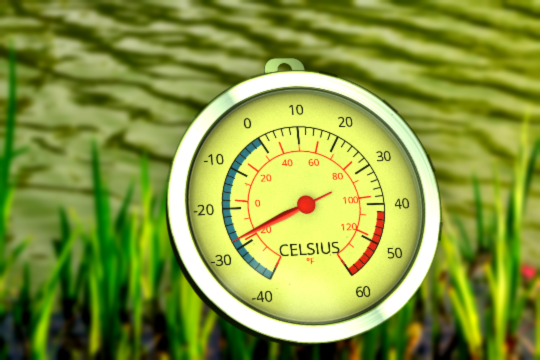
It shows **-28** °C
